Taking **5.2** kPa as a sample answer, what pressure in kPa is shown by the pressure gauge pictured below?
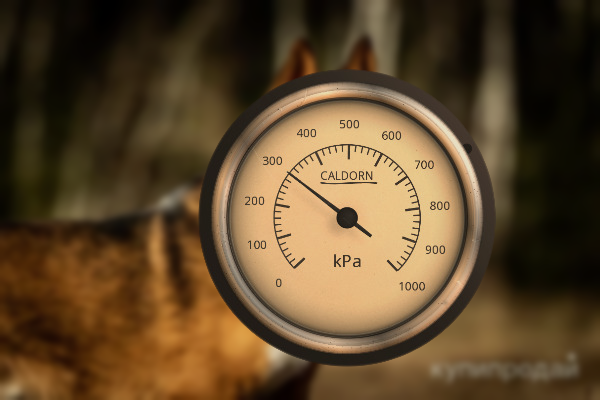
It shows **300** kPa
